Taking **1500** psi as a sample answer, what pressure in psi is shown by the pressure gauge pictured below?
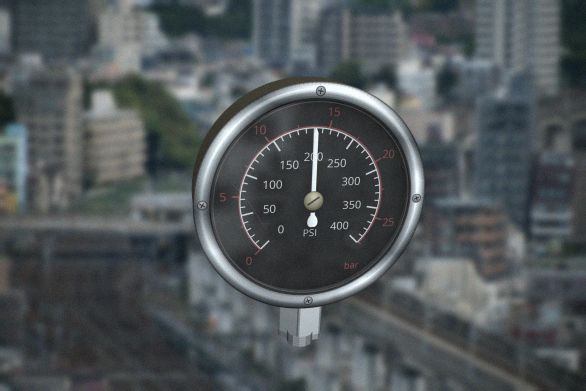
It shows **200** psi
